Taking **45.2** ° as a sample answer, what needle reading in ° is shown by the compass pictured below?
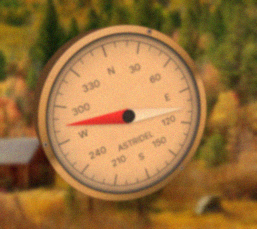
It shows **285** °
